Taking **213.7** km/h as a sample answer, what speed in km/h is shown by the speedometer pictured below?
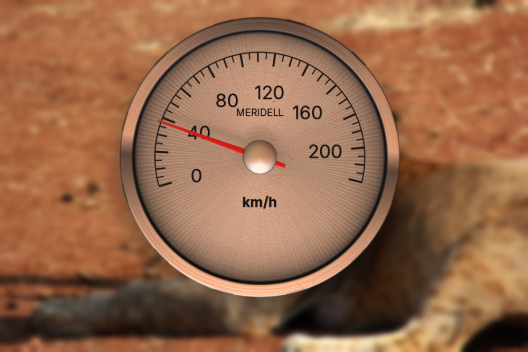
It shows **37.5** km/h
